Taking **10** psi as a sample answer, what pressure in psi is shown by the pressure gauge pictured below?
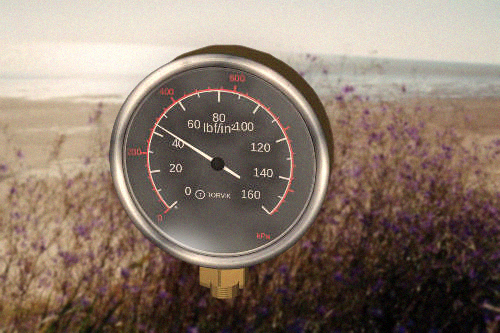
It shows **45** psi
